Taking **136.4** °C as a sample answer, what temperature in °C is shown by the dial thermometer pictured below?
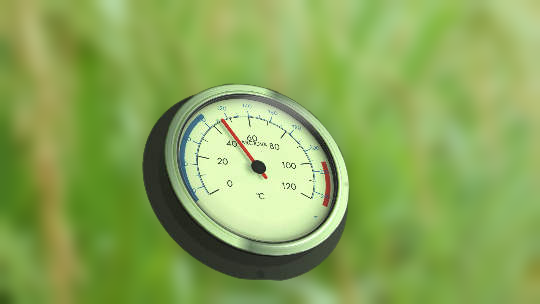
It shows **45** °C
